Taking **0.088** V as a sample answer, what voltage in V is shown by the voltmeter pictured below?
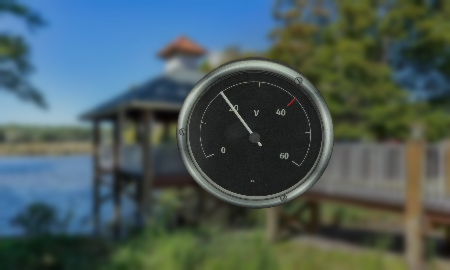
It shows **20** V
